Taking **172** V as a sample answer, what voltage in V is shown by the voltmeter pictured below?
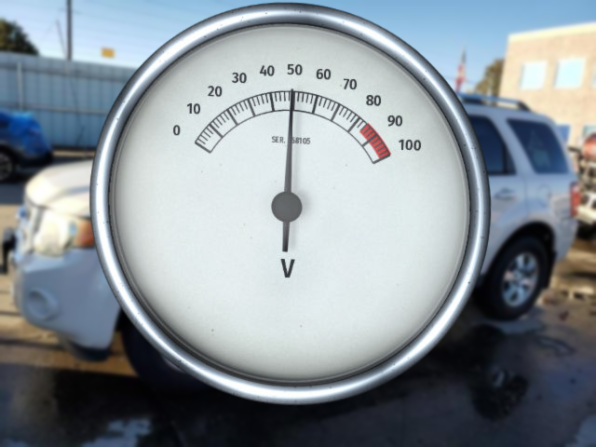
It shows **50** V
